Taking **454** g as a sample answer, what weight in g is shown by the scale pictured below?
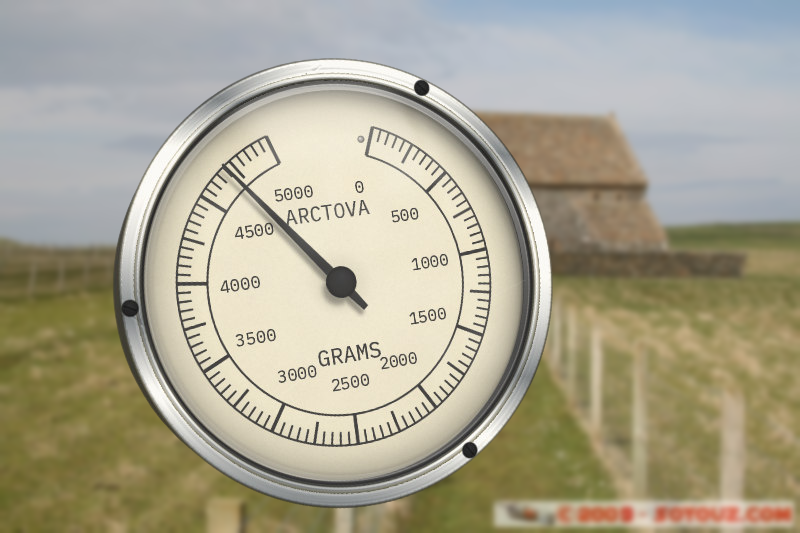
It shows **4700** g
